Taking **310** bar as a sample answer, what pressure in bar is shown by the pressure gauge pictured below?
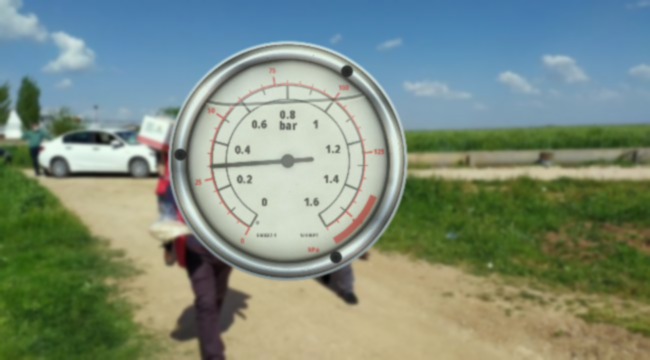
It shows **0.3** bar
